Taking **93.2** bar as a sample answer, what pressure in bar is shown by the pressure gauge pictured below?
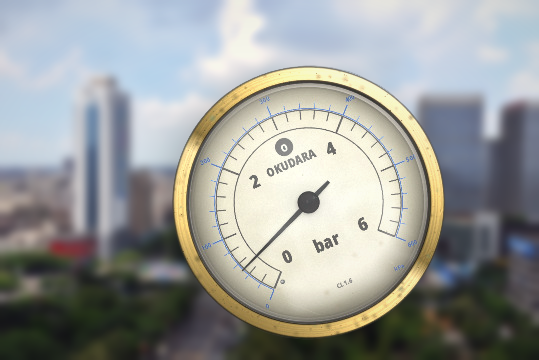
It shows **0.5** bar
